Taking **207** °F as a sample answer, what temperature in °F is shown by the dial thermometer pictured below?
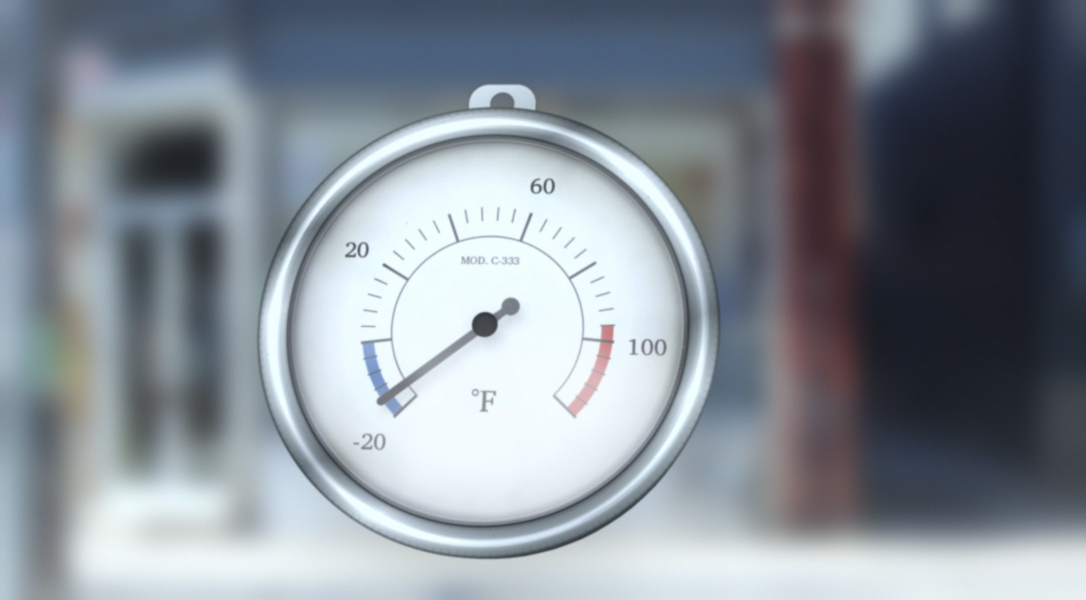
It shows **-16** °F
